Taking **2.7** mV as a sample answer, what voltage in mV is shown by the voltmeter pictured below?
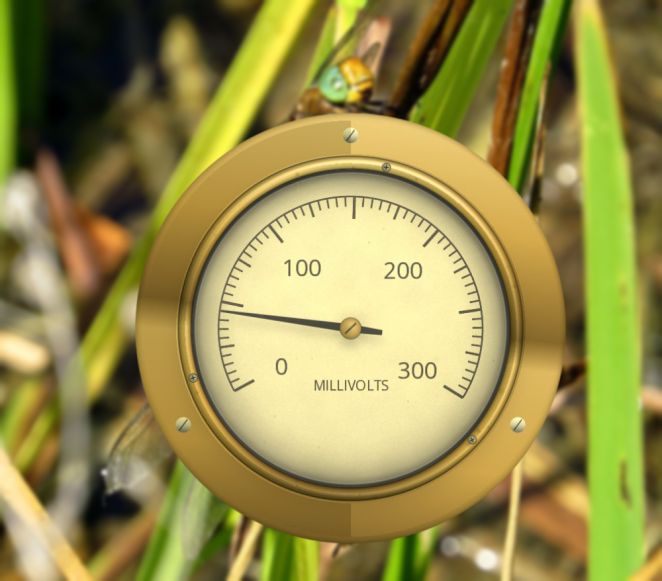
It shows **45** mV
